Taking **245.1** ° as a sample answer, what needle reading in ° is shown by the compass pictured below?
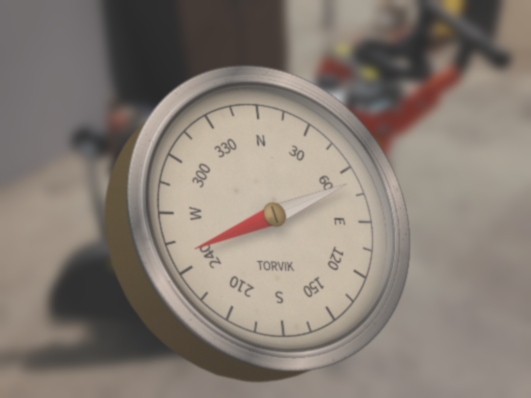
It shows **247.5** °
